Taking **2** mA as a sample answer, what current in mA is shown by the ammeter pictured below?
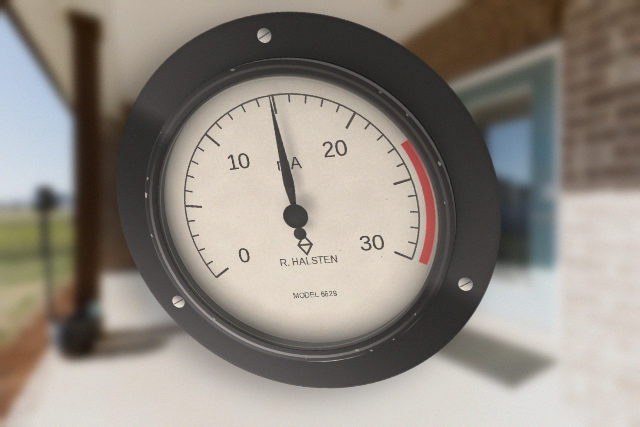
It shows **15** mA
